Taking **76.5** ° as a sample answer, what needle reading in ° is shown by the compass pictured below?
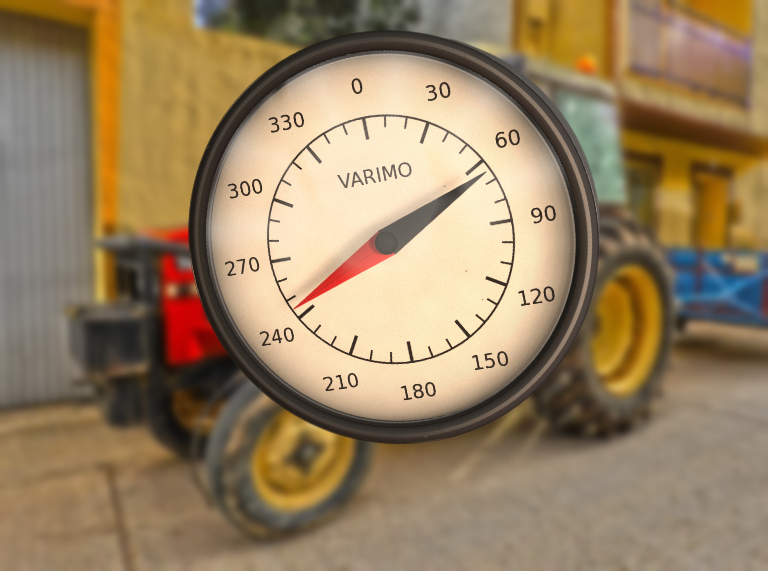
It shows **245** °
